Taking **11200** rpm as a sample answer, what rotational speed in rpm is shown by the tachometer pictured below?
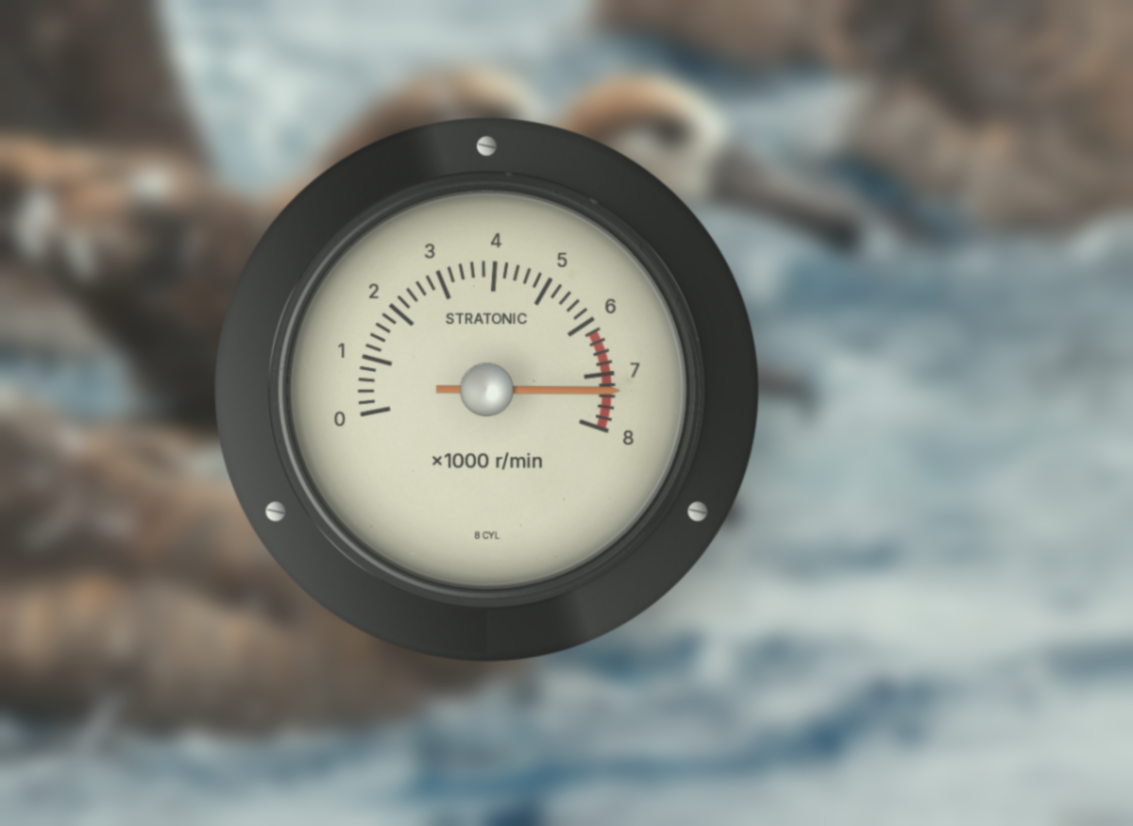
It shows **7300** rpm
